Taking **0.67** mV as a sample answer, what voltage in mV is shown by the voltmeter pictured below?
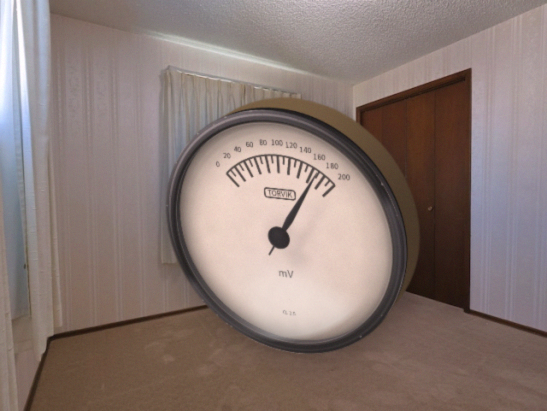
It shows **170** mV
